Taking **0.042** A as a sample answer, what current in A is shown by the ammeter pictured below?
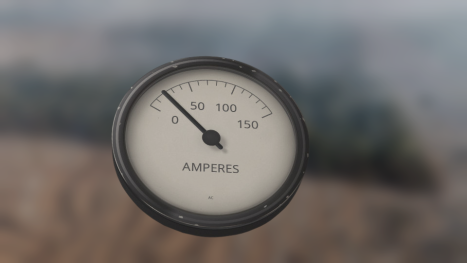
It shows **20** A
